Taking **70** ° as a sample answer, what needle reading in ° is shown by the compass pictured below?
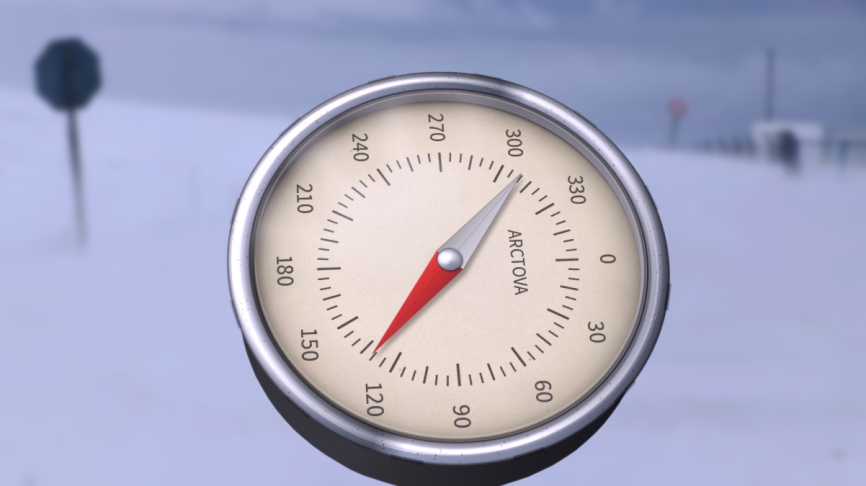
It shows **130** °
